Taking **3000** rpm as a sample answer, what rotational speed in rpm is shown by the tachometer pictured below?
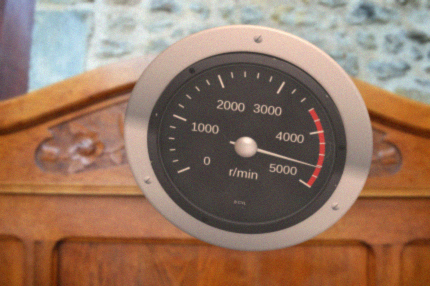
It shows **4600** rpm
